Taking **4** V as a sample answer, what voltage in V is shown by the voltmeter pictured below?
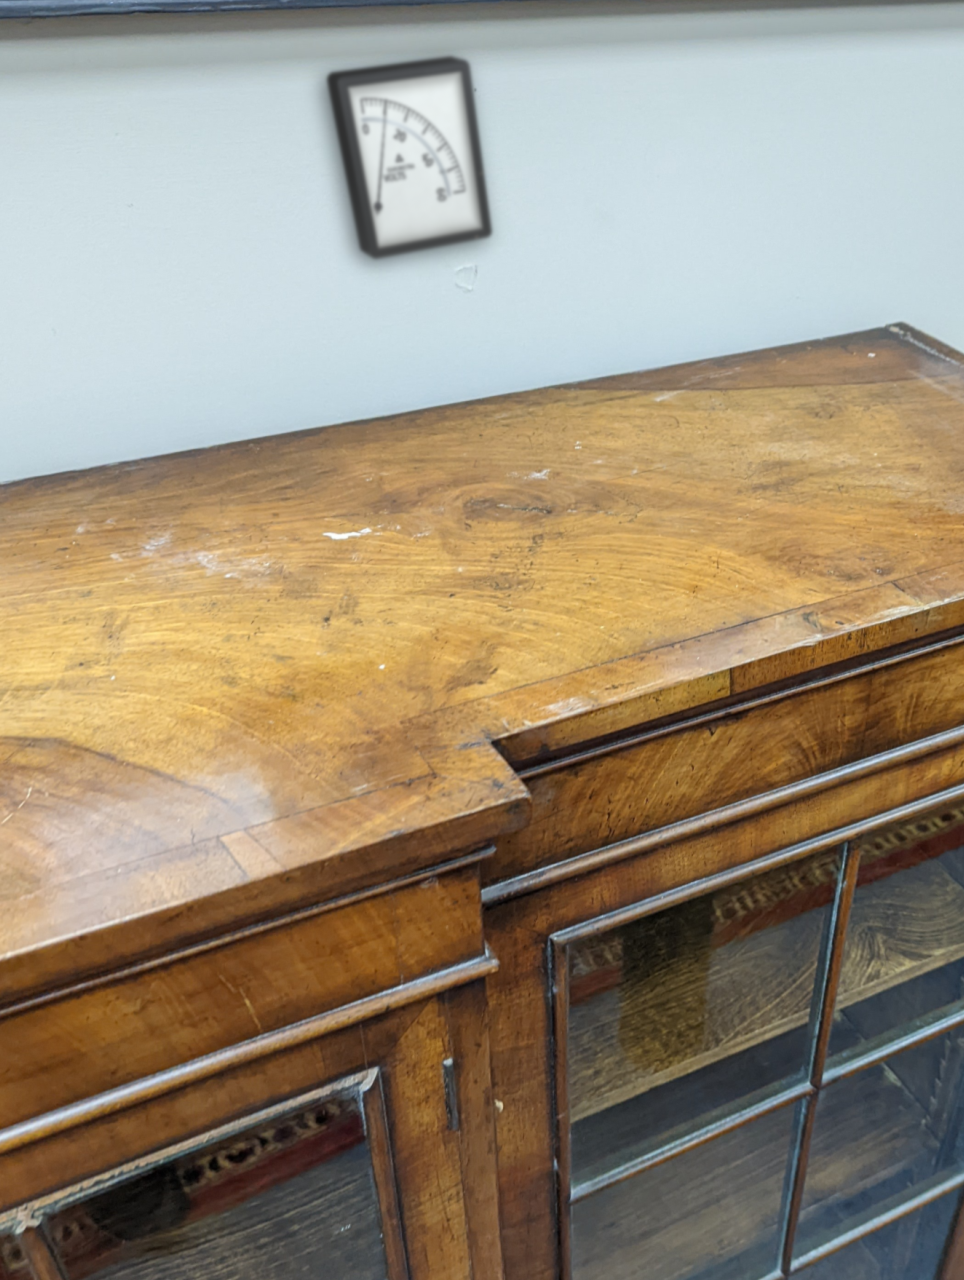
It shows **10** V
